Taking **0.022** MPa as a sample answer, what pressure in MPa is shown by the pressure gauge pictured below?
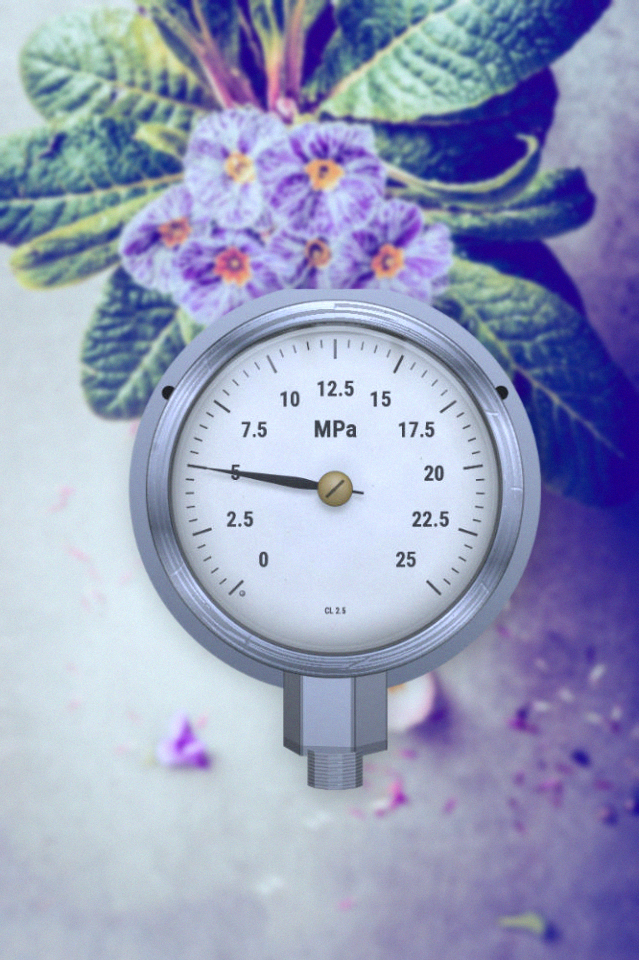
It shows **5** MPa
